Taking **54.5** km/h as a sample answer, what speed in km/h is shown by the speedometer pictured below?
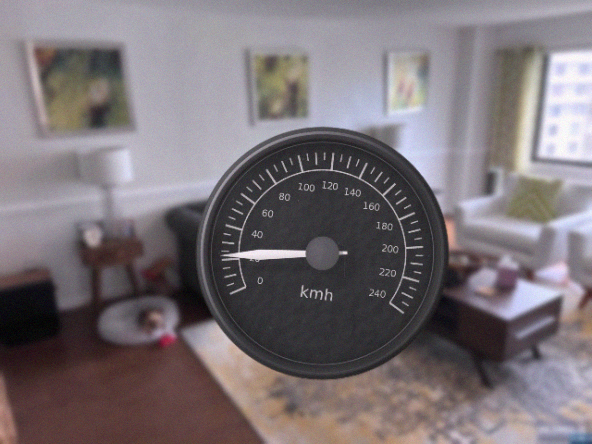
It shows **22.5** km/h
